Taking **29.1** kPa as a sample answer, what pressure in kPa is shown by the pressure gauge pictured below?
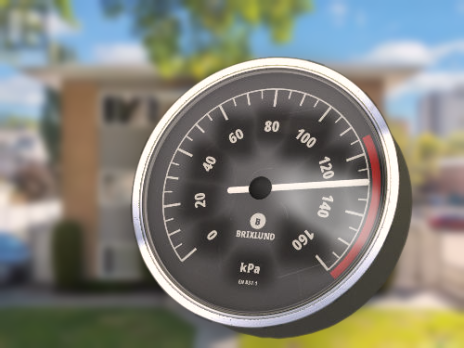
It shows **130** kPa
